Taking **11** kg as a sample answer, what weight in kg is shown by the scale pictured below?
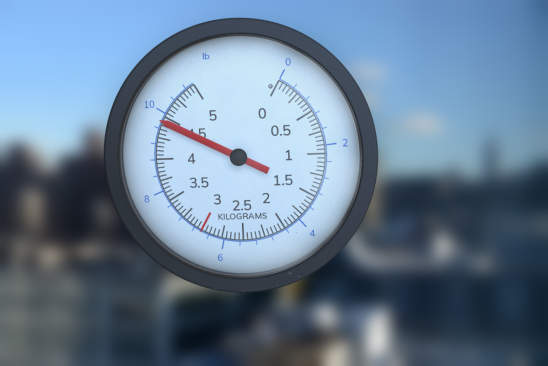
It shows **4.45** kg
